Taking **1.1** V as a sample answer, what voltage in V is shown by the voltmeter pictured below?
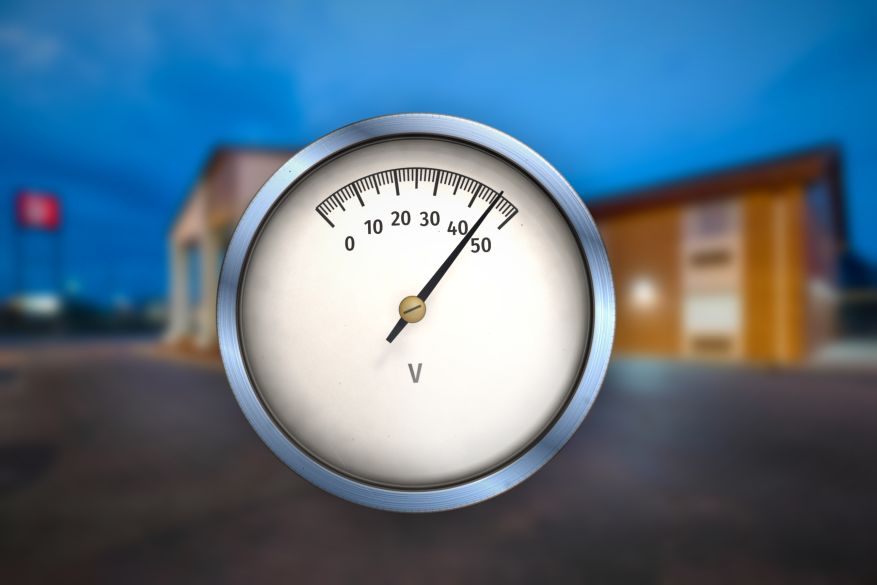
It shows **45** V
